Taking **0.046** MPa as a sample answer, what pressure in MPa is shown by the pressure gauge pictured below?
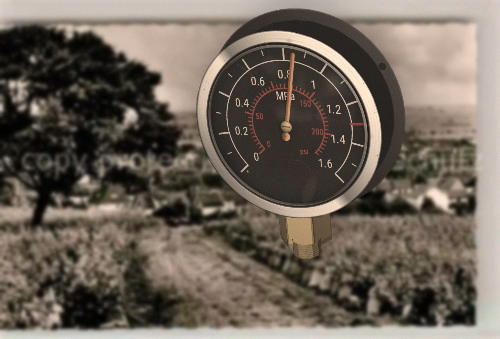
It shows **0.85** MPa
